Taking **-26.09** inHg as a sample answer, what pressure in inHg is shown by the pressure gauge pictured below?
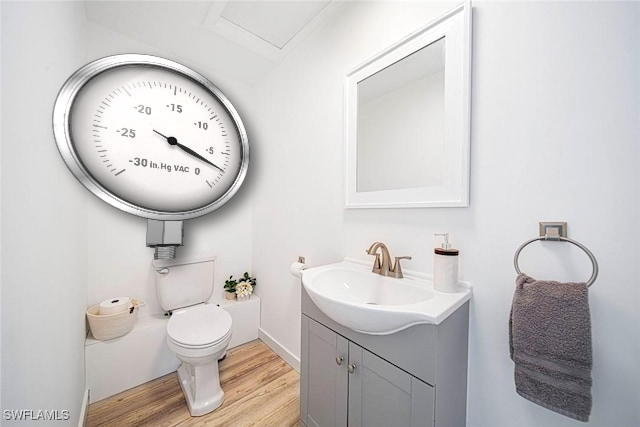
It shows **-2.5** inHg
